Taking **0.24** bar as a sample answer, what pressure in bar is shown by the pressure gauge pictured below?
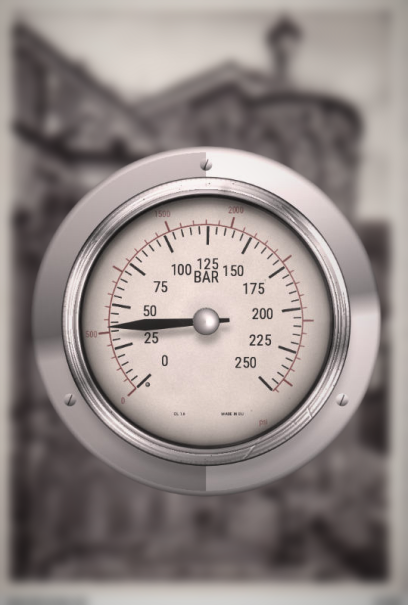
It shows **37.5** bar
